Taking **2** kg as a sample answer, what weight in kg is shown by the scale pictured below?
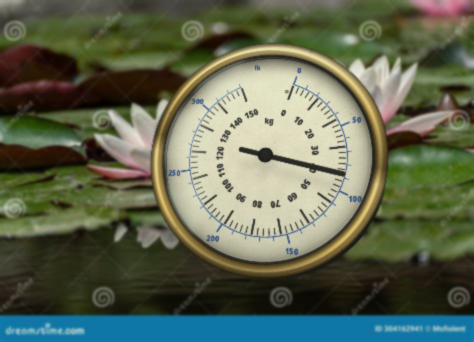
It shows **40** kg
